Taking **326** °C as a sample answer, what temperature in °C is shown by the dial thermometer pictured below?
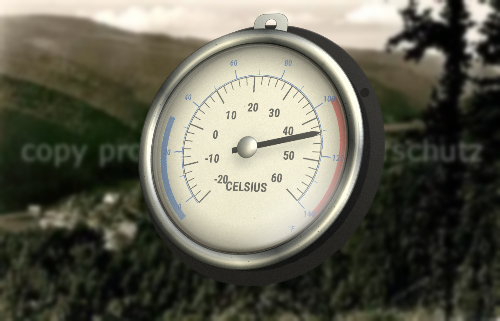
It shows **44** °C
